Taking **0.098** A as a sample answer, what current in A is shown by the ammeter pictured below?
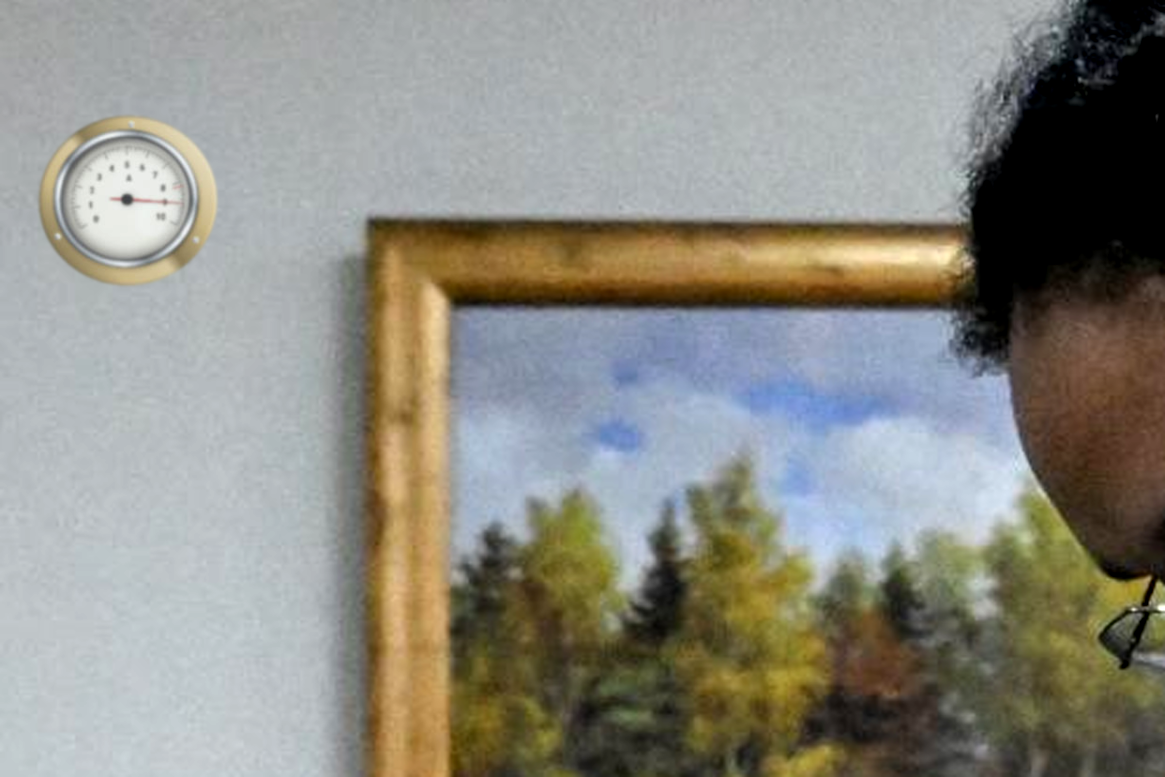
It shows **9** A
